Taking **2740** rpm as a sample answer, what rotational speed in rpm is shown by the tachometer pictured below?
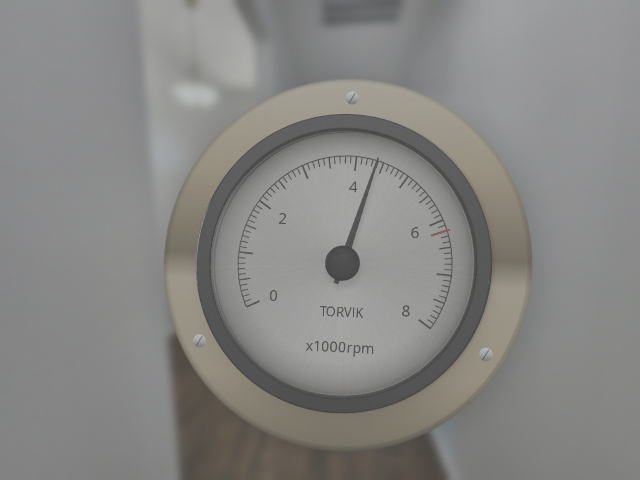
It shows **4400** rpm
